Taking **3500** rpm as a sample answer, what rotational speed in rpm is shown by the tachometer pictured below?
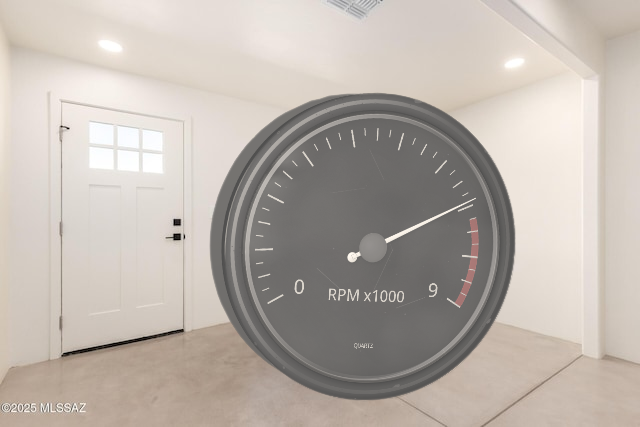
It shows **6875** rpm
